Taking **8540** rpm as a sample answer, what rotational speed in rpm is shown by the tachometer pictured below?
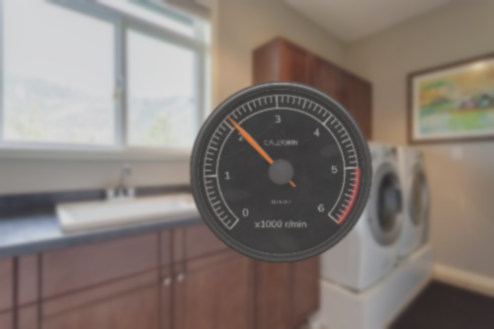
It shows **2100** rpm
